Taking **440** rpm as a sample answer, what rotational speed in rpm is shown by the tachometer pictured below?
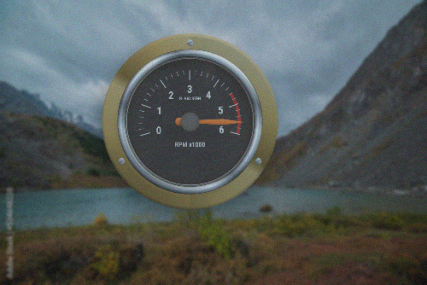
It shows **5600** rpm
